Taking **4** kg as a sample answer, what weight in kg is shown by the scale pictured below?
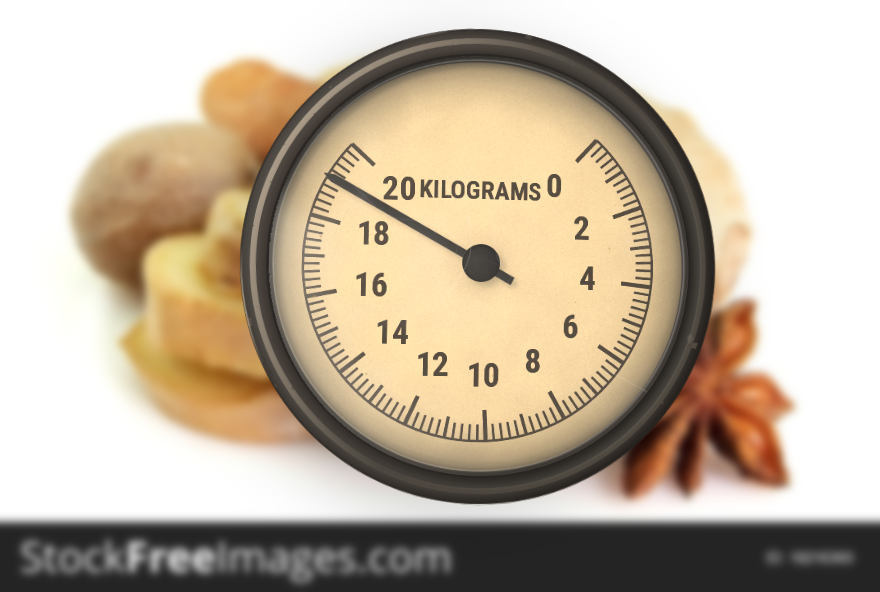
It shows **19** kg
